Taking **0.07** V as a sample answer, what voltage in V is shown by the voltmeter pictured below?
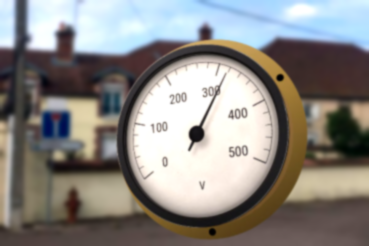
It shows **320** V
